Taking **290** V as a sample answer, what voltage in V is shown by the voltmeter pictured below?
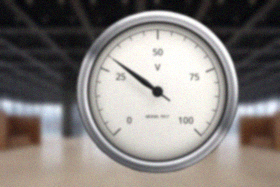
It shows **30** V
